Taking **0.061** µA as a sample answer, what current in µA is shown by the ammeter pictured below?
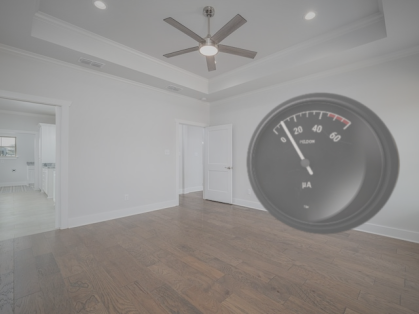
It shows **10** µA
